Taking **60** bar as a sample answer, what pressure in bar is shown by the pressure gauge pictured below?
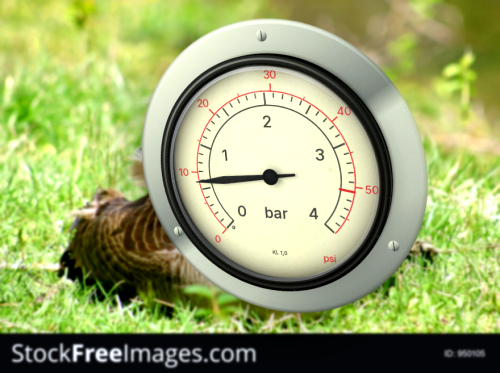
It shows **0.6** bar
